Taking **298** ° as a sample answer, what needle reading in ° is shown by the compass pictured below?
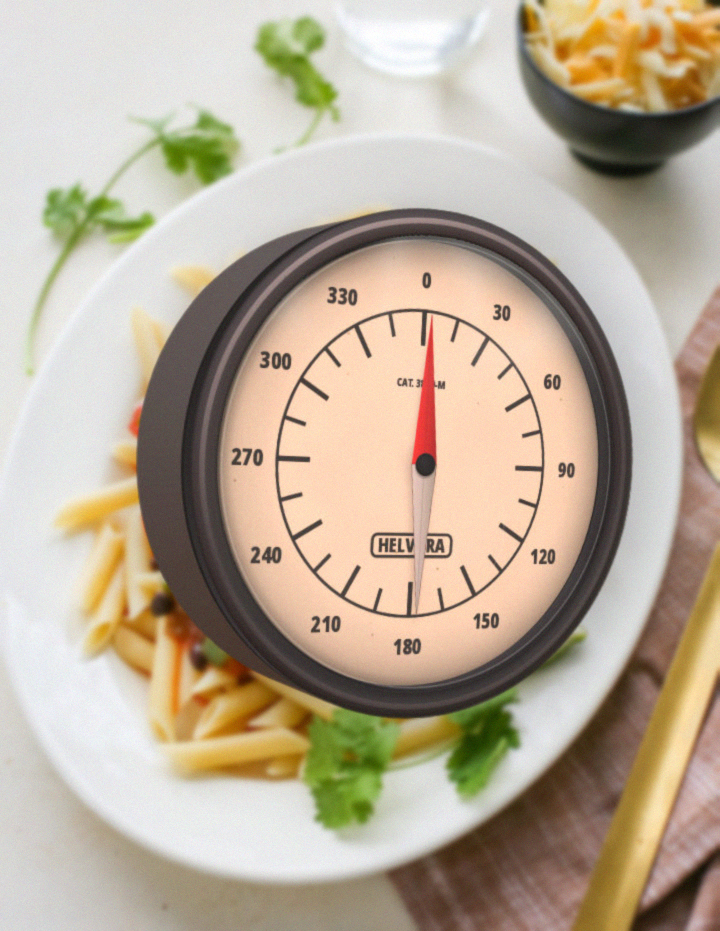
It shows **0** °
